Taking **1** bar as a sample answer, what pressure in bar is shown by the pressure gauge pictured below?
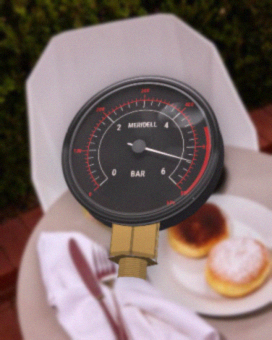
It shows **5.4** bar
